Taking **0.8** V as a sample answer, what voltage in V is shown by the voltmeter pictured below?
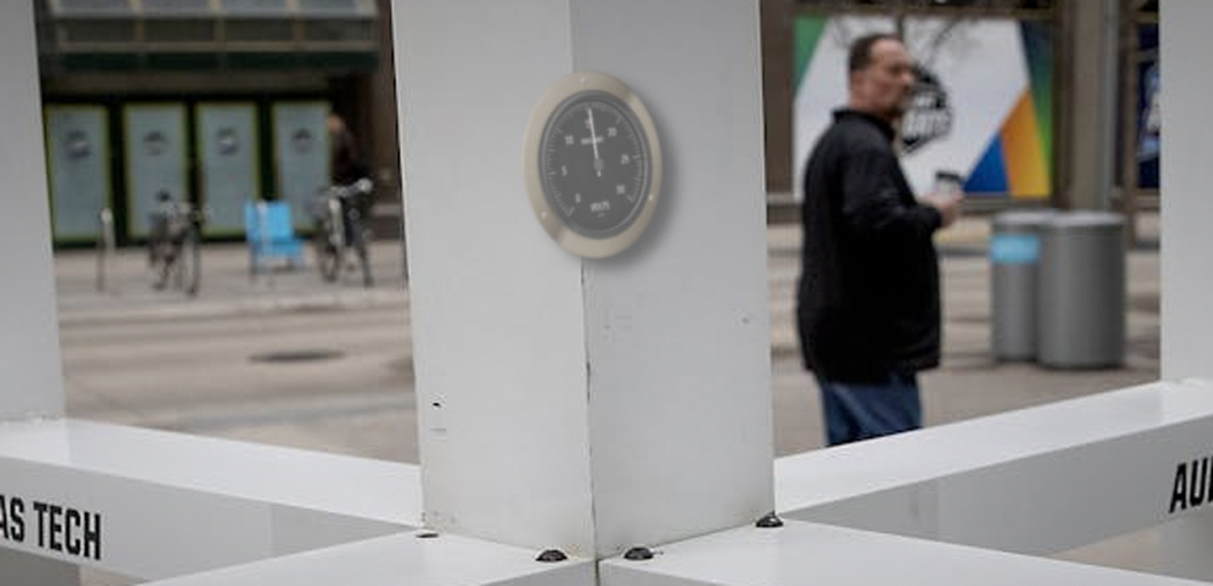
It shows **15** V
